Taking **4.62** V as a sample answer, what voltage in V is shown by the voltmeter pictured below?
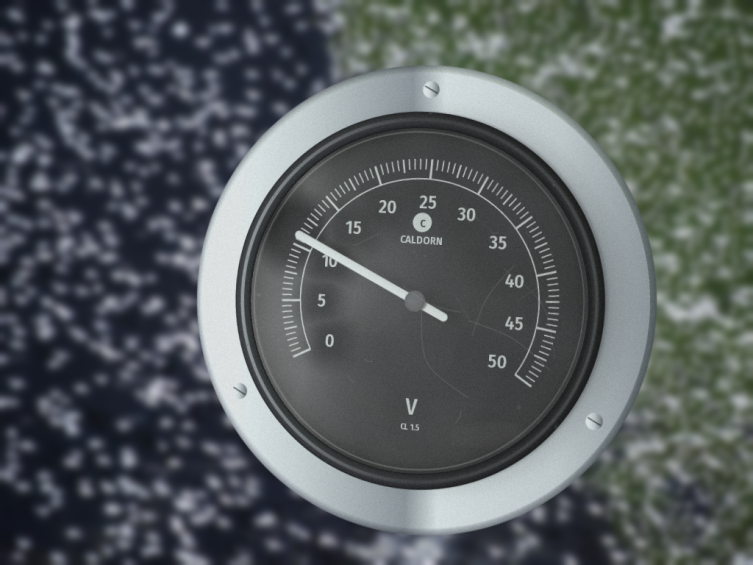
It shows **11** V
